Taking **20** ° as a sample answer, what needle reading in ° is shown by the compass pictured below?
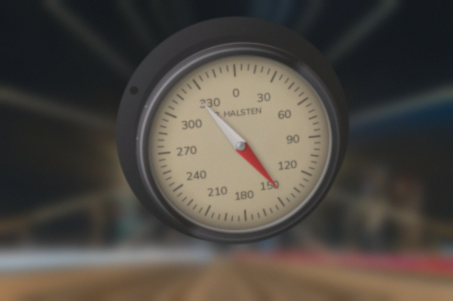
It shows **145** °
